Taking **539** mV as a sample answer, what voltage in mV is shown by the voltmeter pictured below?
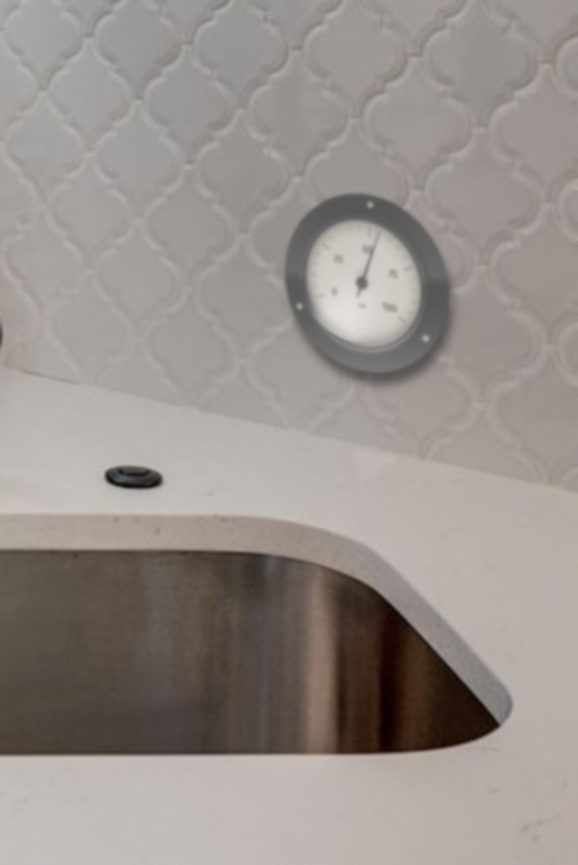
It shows **55** mV
